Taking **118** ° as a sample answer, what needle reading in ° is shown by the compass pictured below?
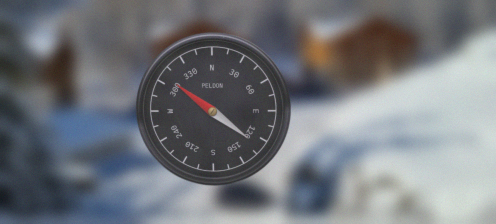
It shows **307.5** °
